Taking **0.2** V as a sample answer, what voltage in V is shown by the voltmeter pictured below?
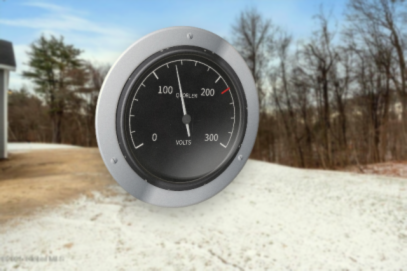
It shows **130** V
